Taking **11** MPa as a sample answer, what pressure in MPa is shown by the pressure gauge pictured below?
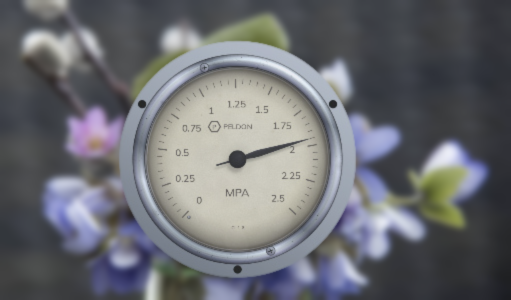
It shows **1.95** MPa
